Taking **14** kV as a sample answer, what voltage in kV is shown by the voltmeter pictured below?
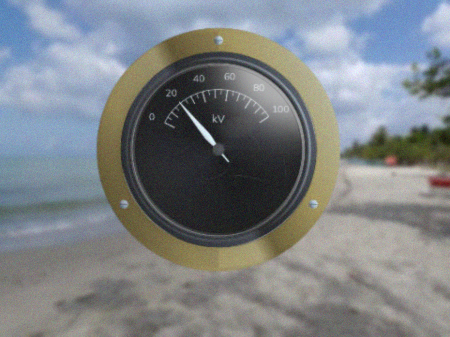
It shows **20** kV
